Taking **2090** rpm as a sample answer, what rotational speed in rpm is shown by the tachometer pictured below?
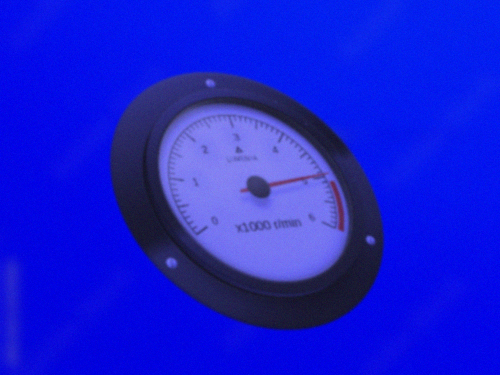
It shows **5000** rpm
